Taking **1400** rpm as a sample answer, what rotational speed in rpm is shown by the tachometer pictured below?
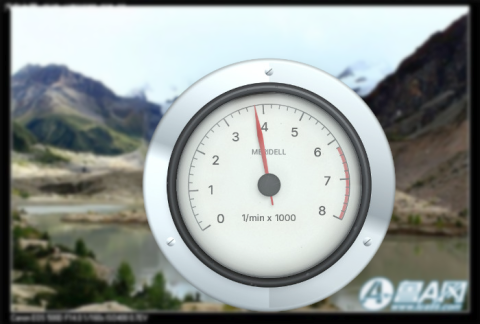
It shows **3800** rpm
